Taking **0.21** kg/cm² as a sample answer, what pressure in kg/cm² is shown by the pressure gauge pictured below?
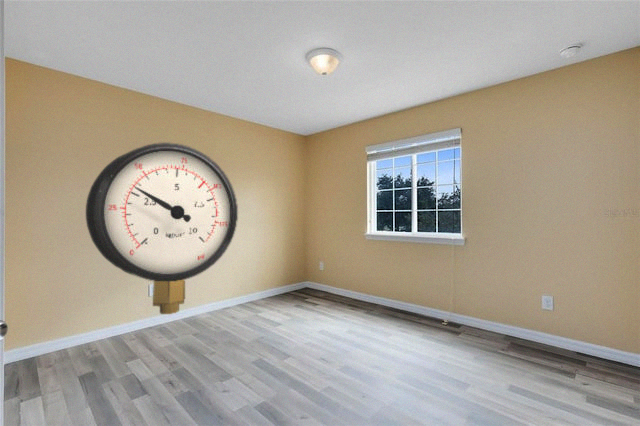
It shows **2.75** kg/cm²
